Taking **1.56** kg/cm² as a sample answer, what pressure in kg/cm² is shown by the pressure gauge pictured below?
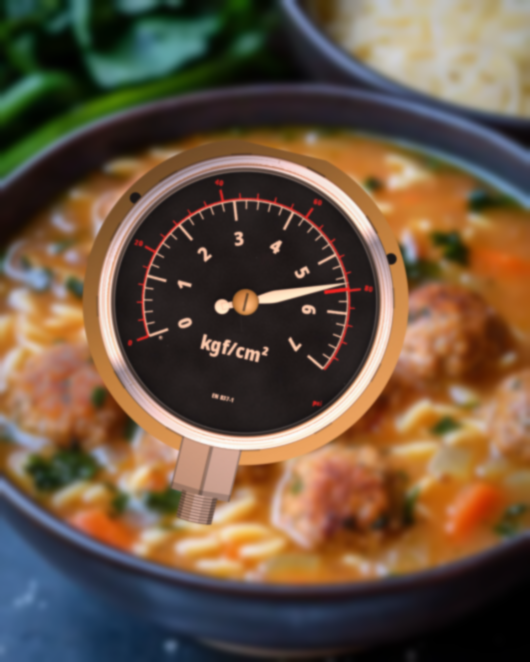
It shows **5.5** kg/cm²
